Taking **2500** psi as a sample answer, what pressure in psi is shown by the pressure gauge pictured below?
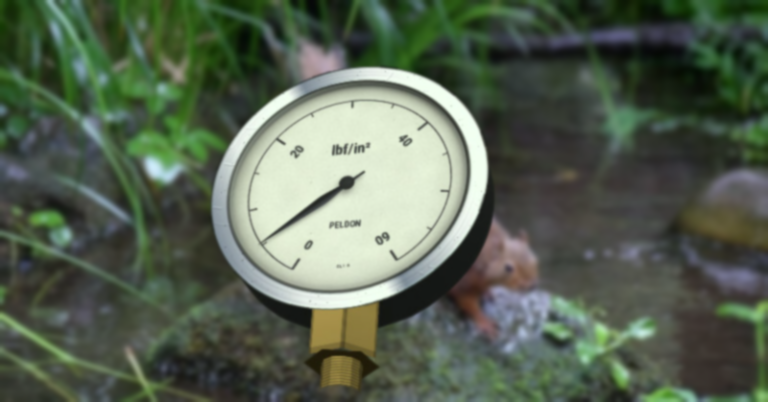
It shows **5** psi
